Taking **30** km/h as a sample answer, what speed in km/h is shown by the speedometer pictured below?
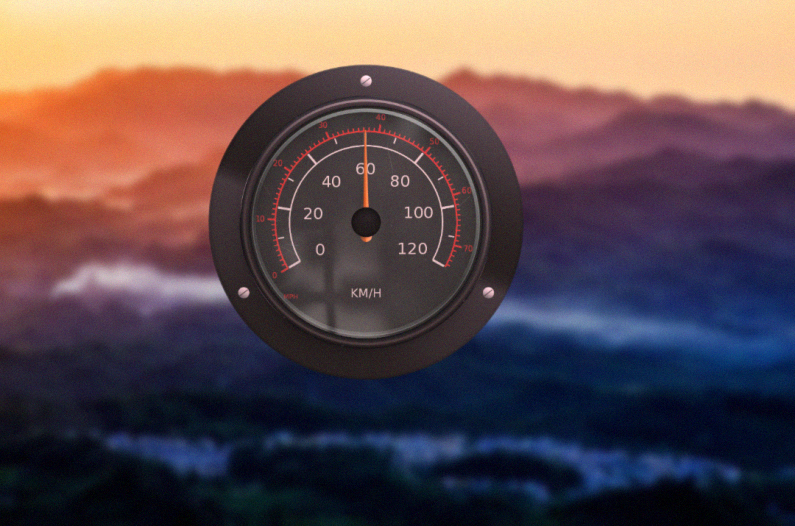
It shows **60** km/h
